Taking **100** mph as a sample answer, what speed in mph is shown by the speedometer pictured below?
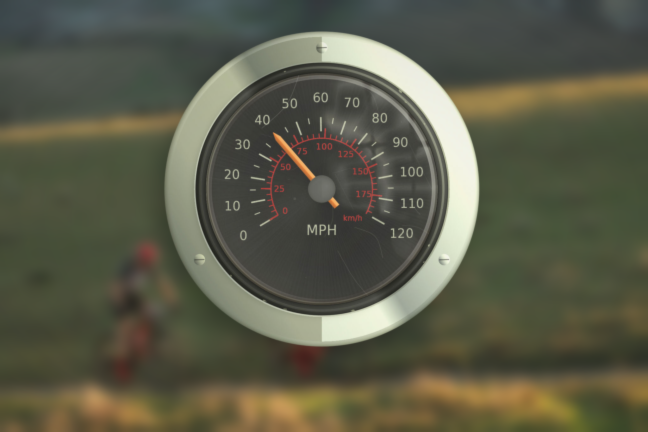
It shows **40** mph
